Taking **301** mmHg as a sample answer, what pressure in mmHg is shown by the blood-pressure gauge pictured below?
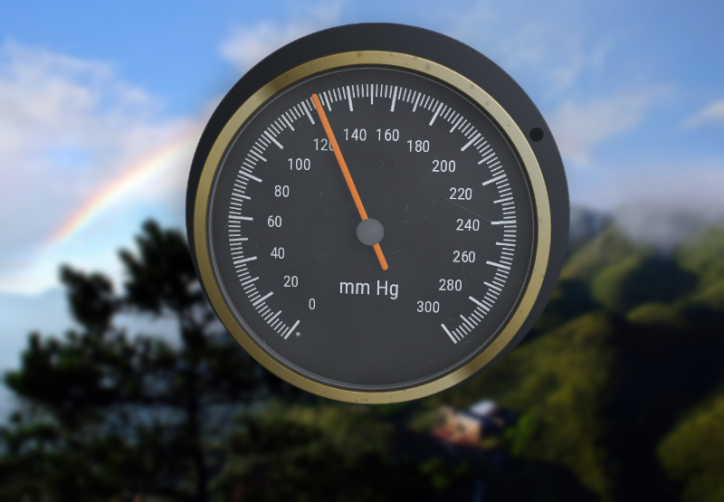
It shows **126** mmHg
